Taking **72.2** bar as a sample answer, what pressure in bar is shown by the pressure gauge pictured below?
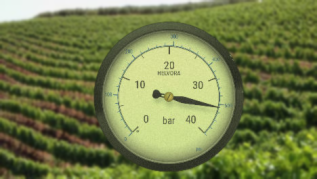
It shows **35** bar
